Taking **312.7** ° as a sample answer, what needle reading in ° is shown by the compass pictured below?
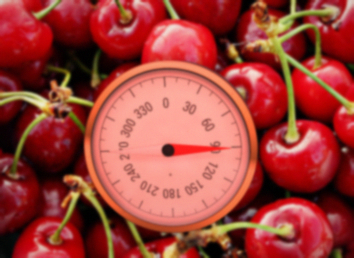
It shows **90** °
